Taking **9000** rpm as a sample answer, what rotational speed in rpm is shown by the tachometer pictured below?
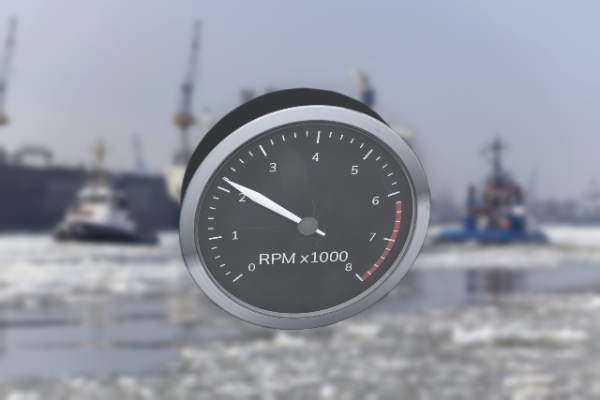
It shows **2200** rpm
